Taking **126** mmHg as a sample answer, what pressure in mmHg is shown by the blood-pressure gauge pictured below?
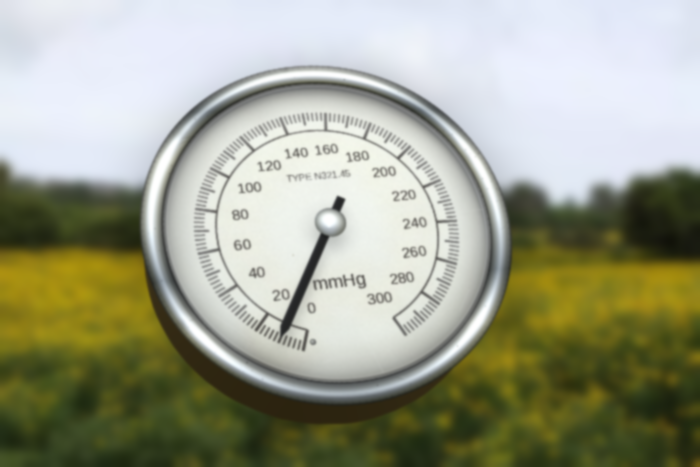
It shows **10** mmHg
